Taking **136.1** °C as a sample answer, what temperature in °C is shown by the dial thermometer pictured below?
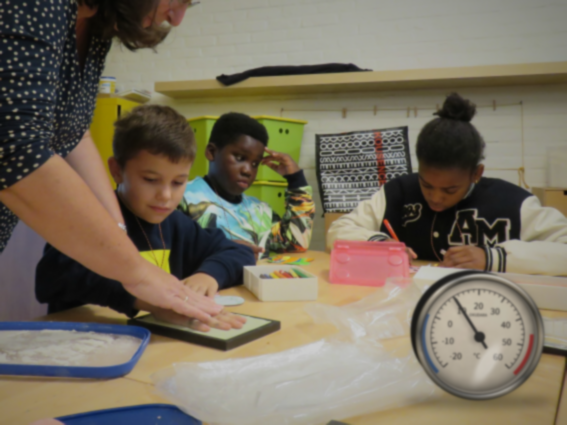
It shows **10** °C
